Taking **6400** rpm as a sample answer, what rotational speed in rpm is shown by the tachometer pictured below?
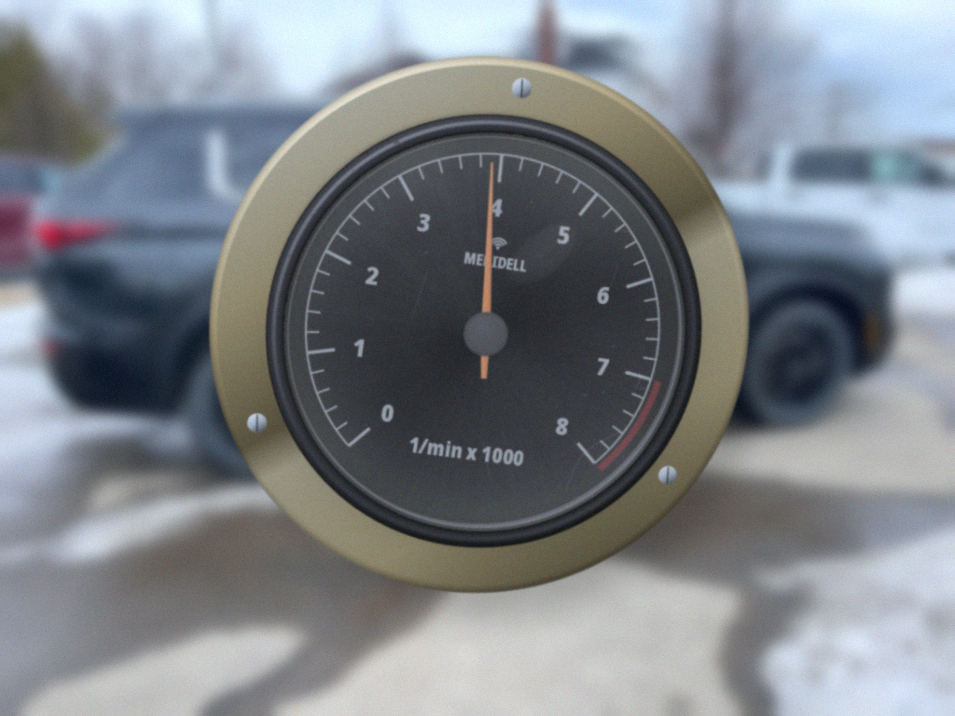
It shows **3900** rpm
